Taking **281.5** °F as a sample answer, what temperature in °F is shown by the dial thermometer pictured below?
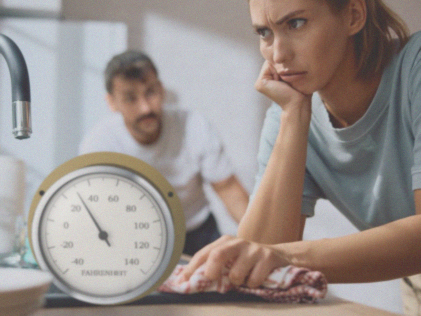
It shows **30** °F
